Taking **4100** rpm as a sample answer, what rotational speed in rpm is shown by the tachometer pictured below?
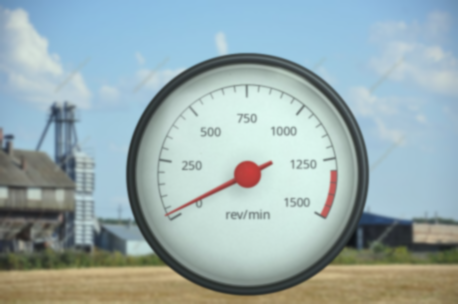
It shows **25** rpm
